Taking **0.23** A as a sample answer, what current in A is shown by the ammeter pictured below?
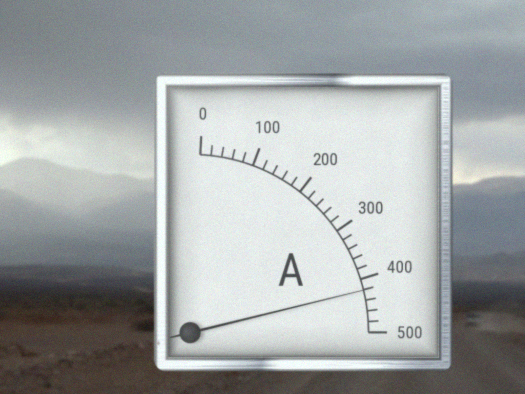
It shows **420** A
